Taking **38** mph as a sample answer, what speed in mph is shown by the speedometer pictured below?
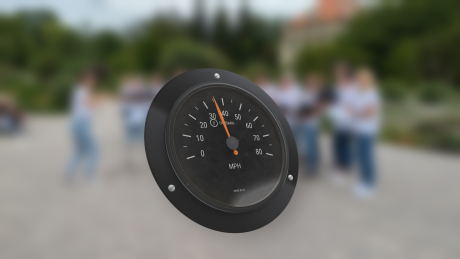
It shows **35** mph
